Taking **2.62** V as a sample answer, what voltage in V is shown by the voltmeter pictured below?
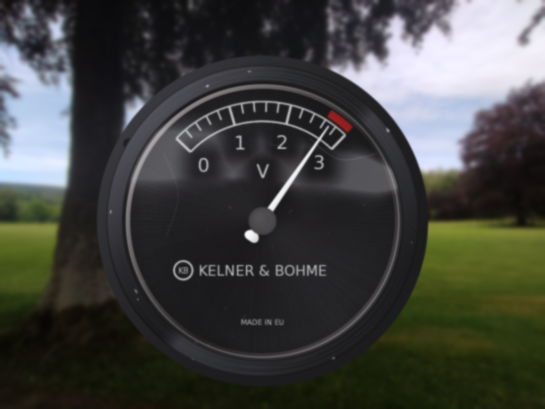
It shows **2.7** V
